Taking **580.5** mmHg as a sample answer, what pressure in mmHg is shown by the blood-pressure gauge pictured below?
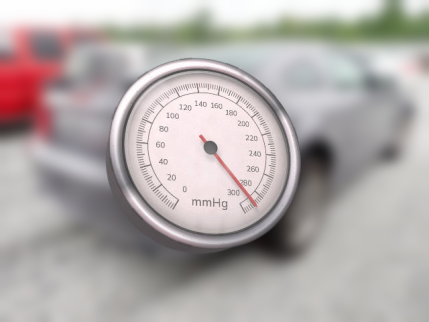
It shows **290** mmHg
